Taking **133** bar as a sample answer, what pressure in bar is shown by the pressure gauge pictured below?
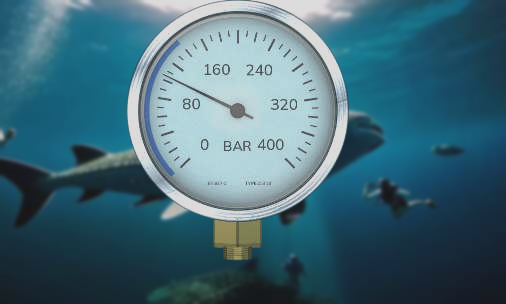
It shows **105** bar
